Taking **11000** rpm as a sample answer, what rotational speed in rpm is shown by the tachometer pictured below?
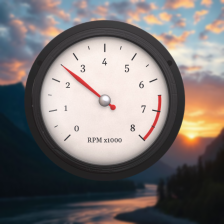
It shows **2500** rpm
